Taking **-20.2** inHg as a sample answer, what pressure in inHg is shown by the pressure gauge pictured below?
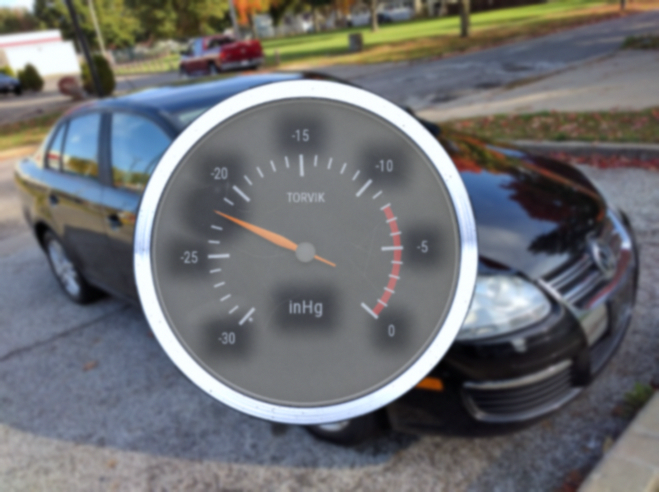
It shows **-22** inHg
